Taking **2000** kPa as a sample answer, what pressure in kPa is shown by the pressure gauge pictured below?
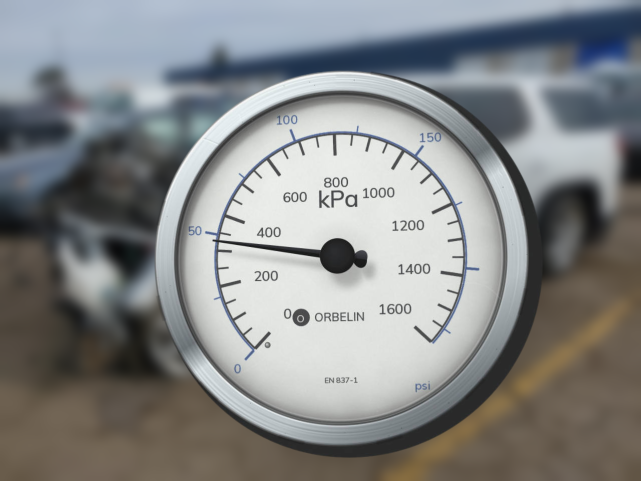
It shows **325** kPa
